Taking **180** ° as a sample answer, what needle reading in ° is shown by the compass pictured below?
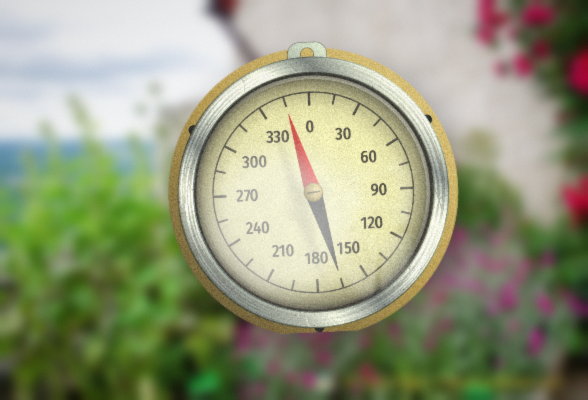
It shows **345** °
